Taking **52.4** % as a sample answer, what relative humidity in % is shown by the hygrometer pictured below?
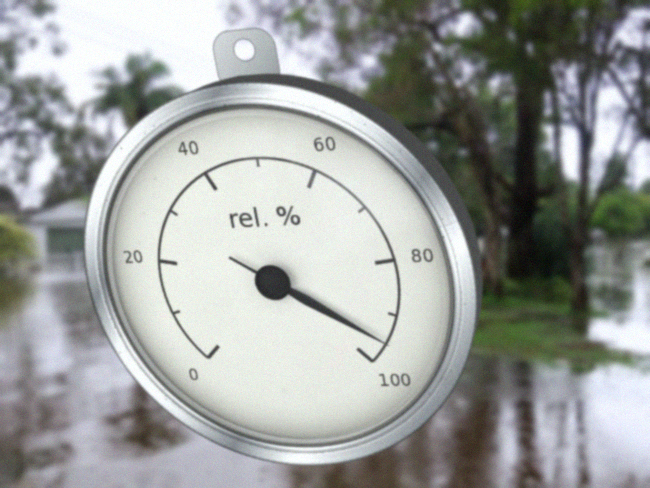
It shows **95** %
